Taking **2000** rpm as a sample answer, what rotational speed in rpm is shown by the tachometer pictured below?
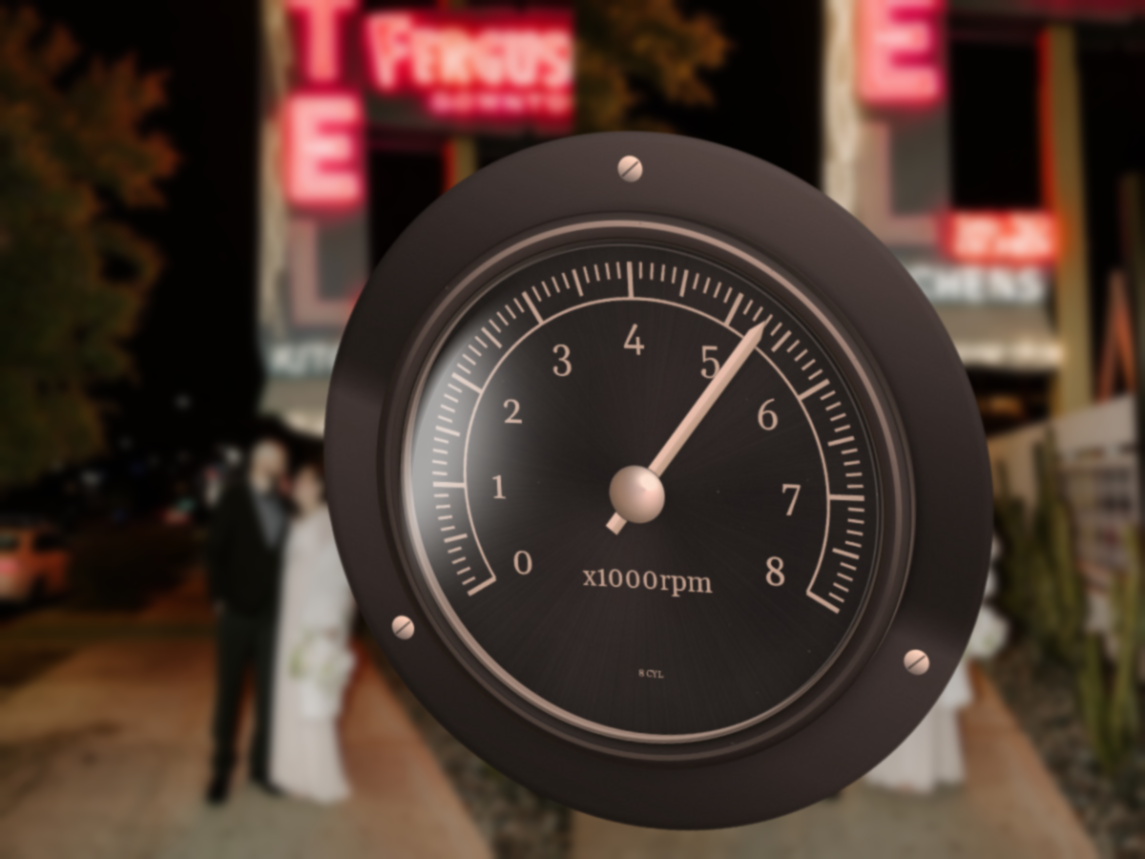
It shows **5300** rpm
